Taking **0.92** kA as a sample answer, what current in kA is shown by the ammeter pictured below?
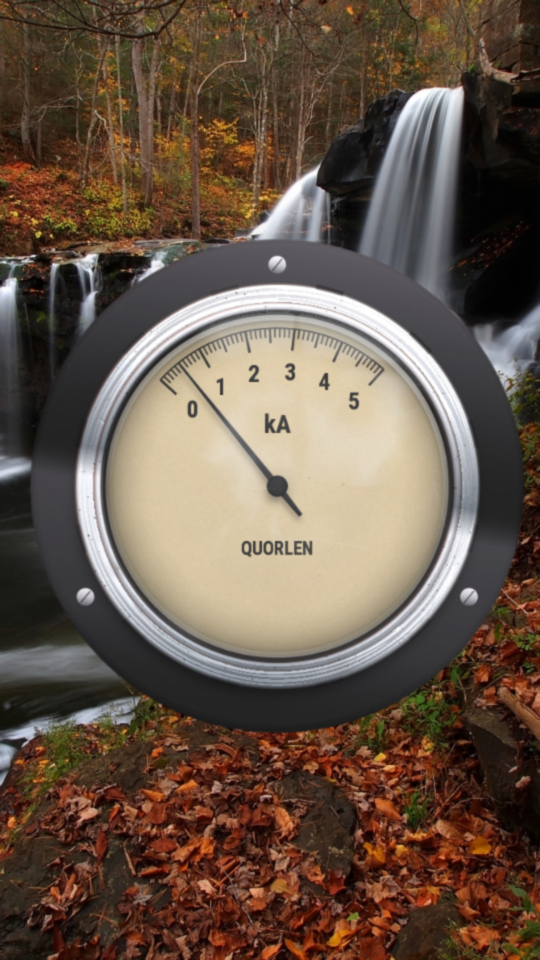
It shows **0.5** kA
